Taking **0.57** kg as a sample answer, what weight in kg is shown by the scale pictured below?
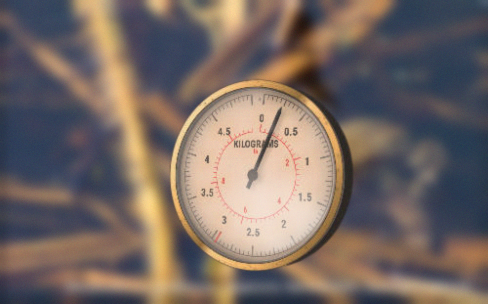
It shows **0.25** kg
